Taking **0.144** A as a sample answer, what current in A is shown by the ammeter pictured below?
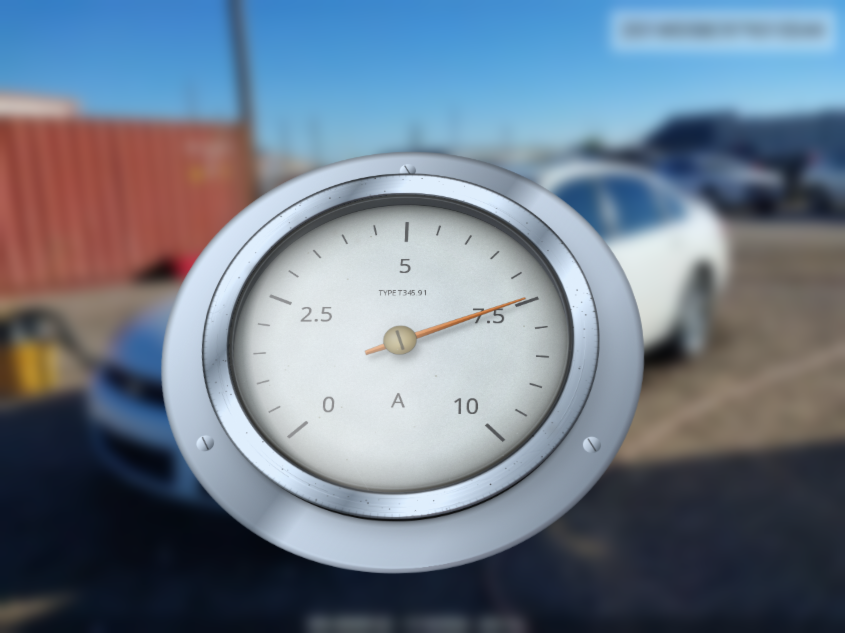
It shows **7.5** A
